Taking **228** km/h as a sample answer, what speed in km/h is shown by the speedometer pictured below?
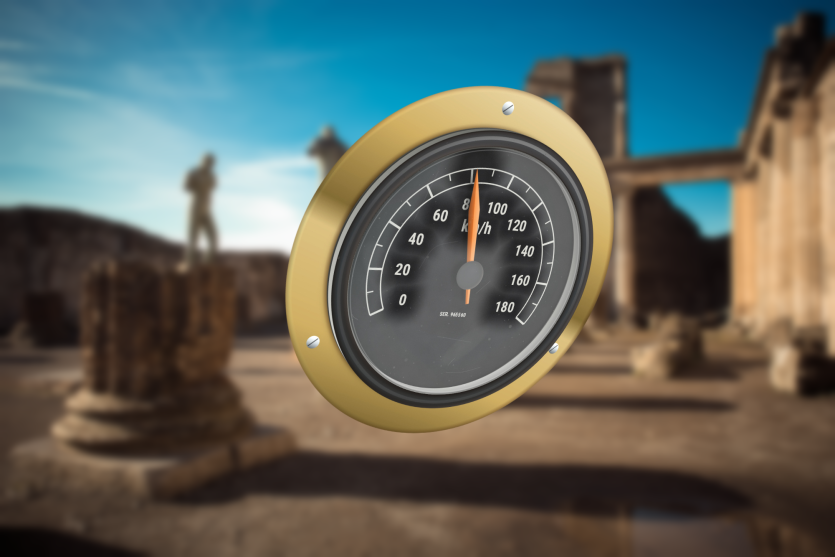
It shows **80** km/h
